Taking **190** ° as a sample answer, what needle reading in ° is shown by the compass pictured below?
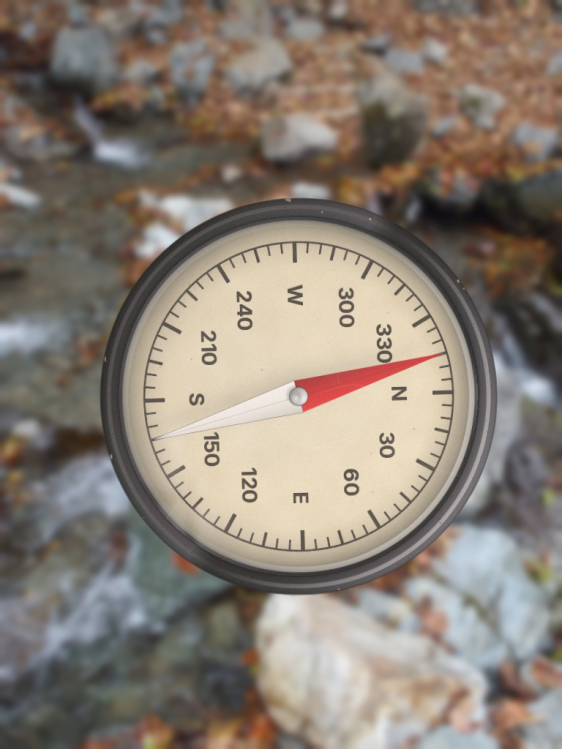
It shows **345** °
